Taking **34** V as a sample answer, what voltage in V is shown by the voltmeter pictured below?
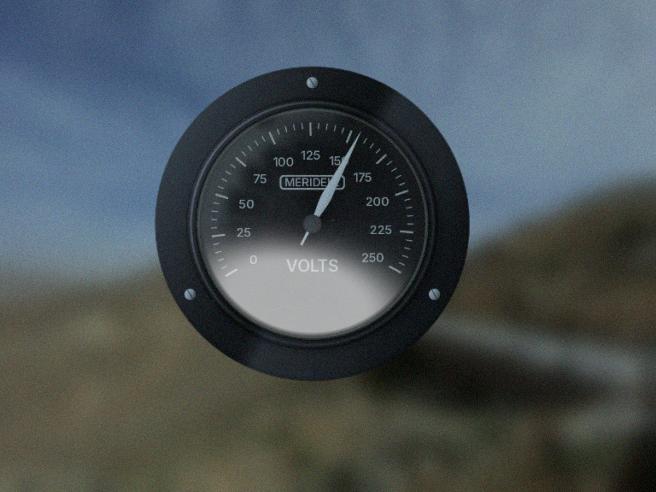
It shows **155** V
